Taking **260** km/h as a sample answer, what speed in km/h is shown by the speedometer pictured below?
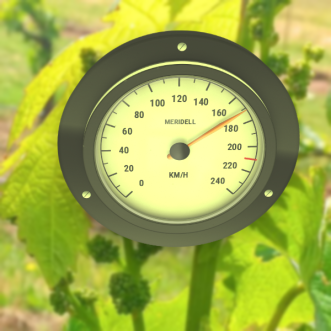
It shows **170** km/h
